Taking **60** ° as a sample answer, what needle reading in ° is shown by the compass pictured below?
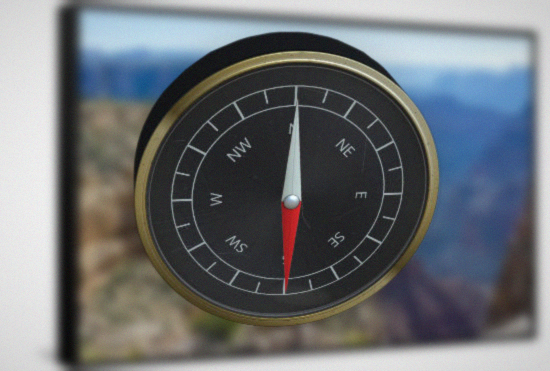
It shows **180** °
